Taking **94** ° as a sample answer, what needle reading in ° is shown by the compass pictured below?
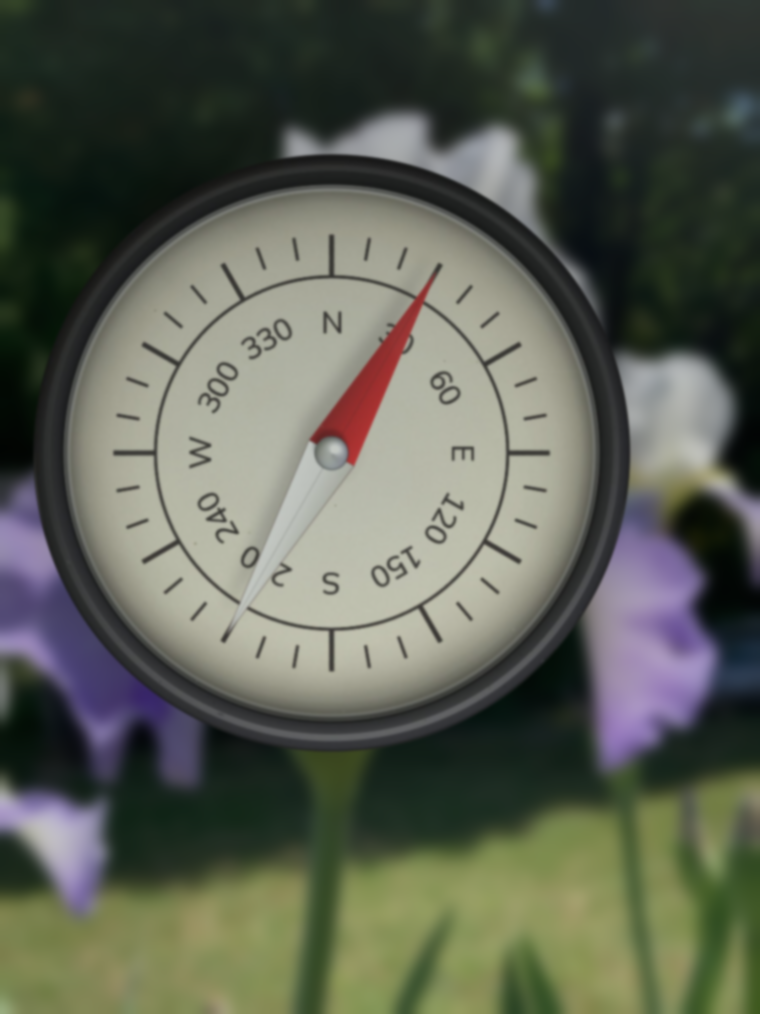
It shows **30** °
